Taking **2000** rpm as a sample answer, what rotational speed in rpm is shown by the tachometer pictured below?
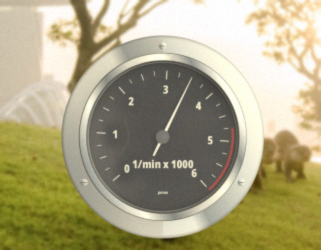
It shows **3500** rpm
